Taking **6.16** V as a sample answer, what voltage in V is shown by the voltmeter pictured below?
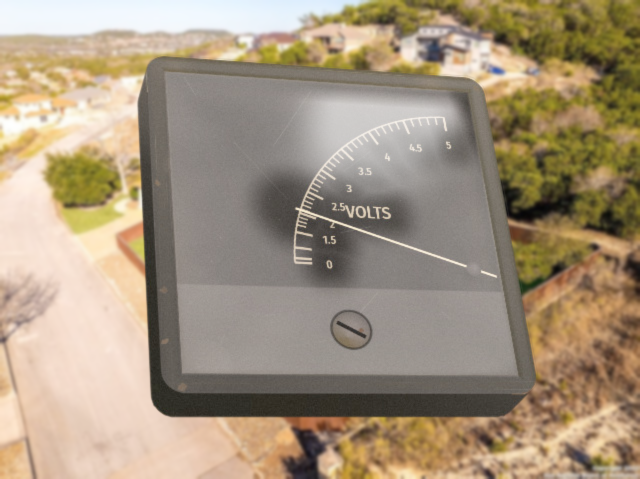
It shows **2** V
